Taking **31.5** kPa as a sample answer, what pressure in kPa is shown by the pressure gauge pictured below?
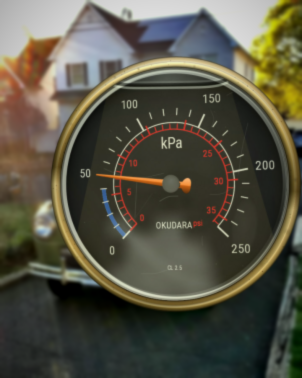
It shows **50** kPa
